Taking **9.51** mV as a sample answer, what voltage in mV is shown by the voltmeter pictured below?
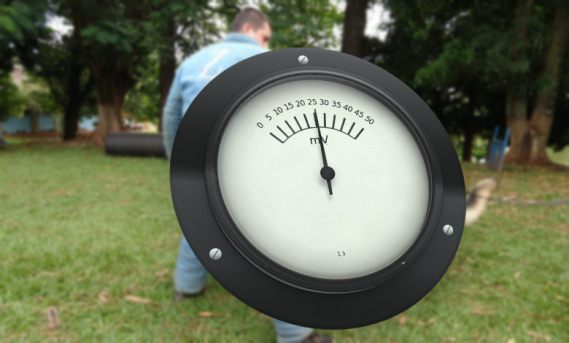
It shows **25** mV
